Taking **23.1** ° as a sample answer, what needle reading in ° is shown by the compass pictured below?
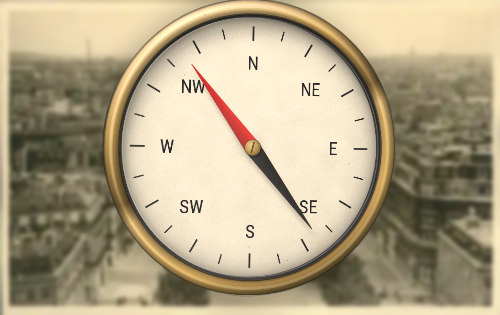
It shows **322.5** °
